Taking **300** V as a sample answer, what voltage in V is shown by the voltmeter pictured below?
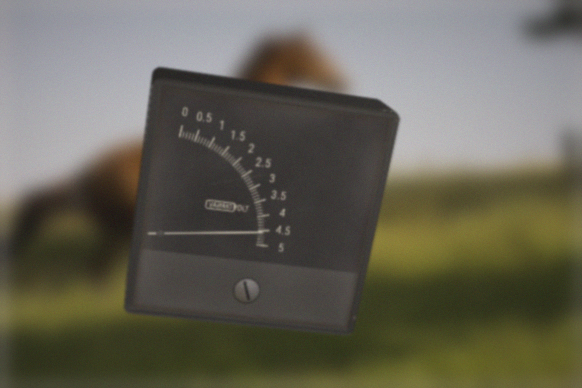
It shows **4.5** V
